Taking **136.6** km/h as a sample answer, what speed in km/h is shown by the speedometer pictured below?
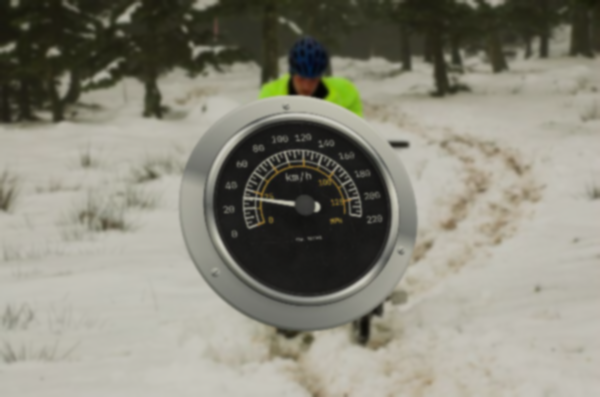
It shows **30** km/h
